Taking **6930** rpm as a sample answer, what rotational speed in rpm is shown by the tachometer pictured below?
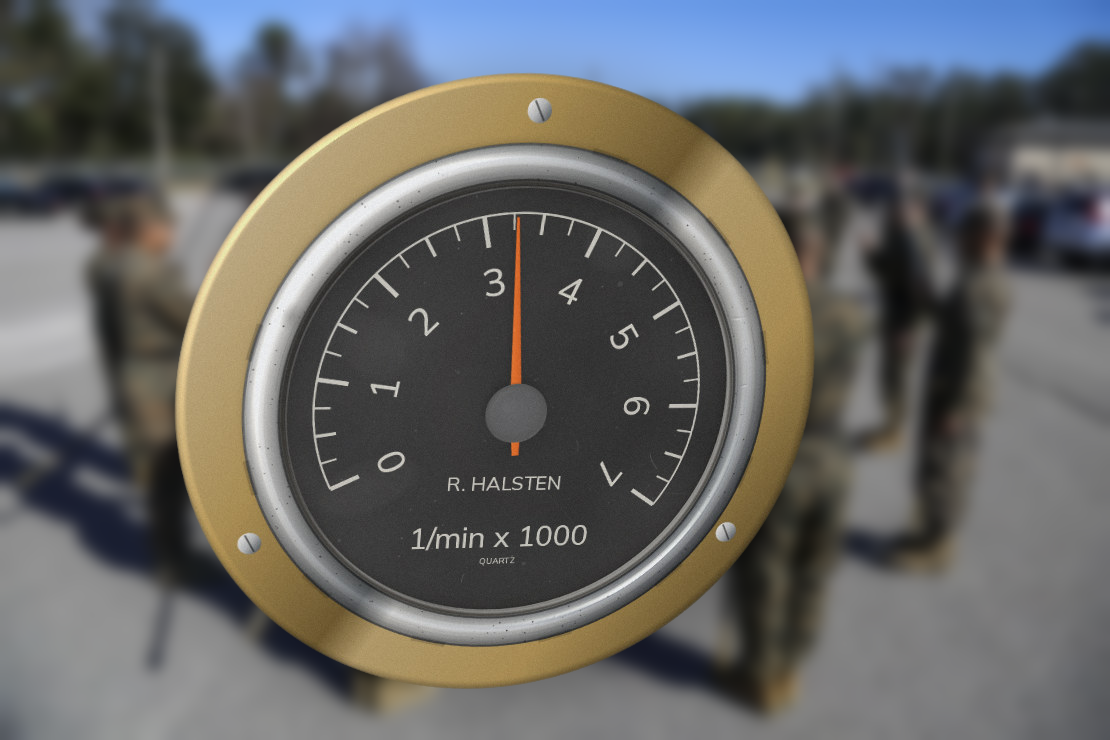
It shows **3250** rpm
